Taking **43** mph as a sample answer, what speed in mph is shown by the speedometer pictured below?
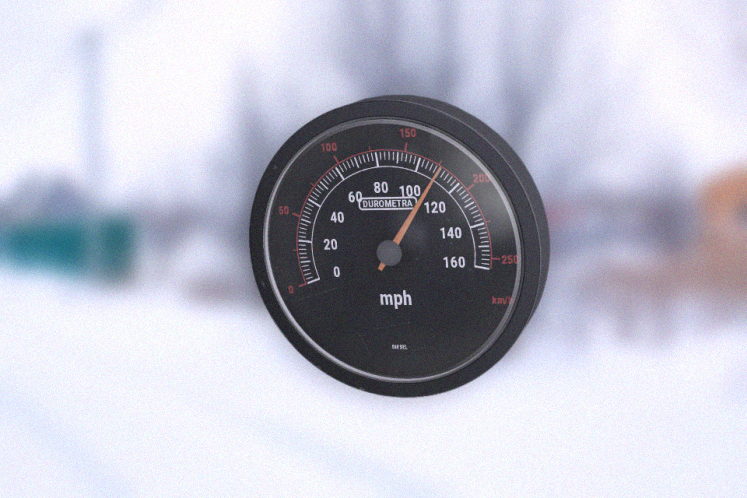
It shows **110** mph
